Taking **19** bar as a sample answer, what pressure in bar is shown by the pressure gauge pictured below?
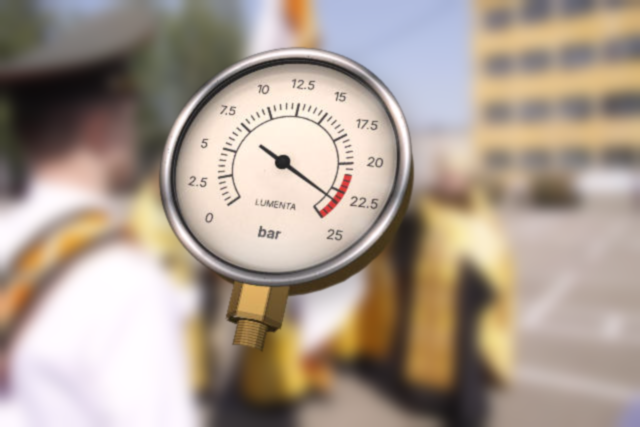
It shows **23.5** bar
